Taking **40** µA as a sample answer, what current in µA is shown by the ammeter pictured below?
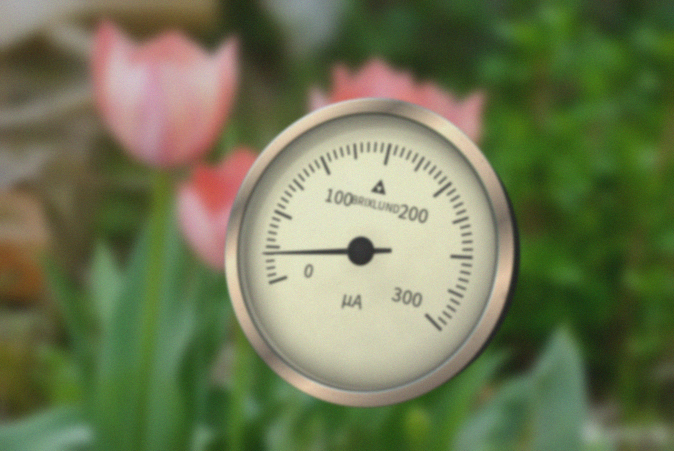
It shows **20** µA
